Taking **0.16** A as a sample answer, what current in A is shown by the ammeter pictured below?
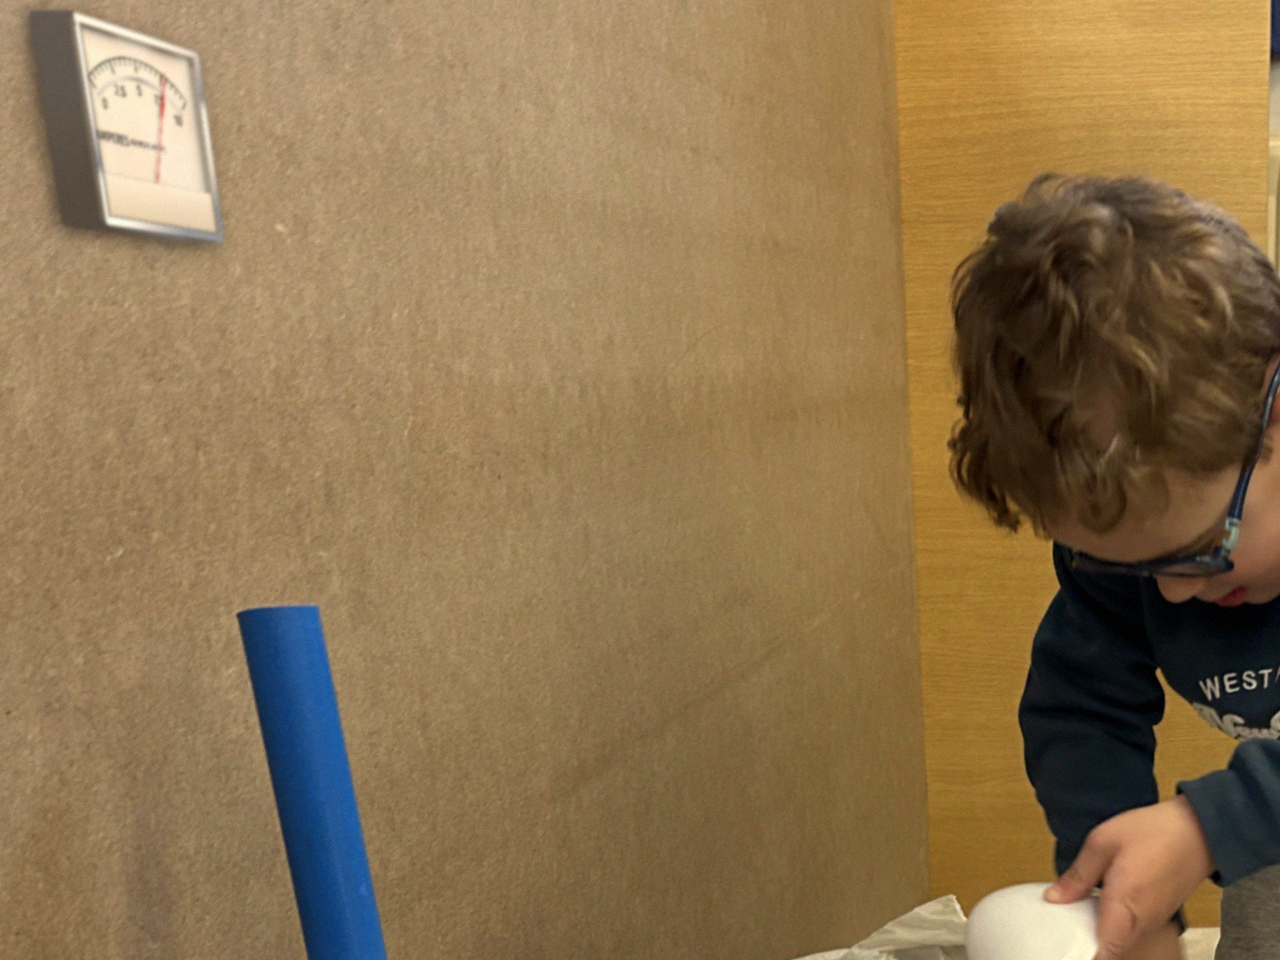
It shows **7.5** A
